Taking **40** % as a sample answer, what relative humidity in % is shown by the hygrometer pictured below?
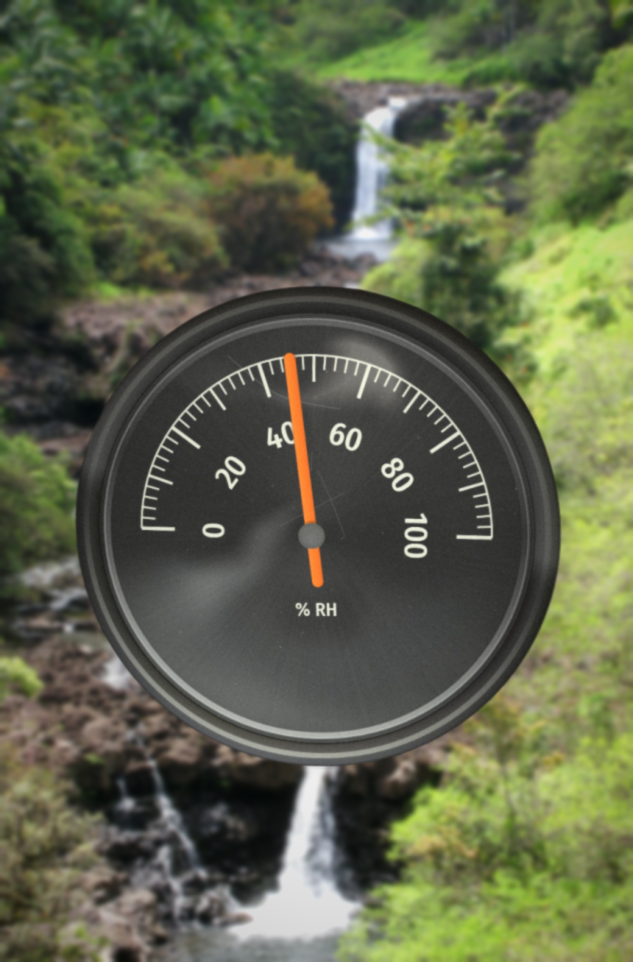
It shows **46** %
